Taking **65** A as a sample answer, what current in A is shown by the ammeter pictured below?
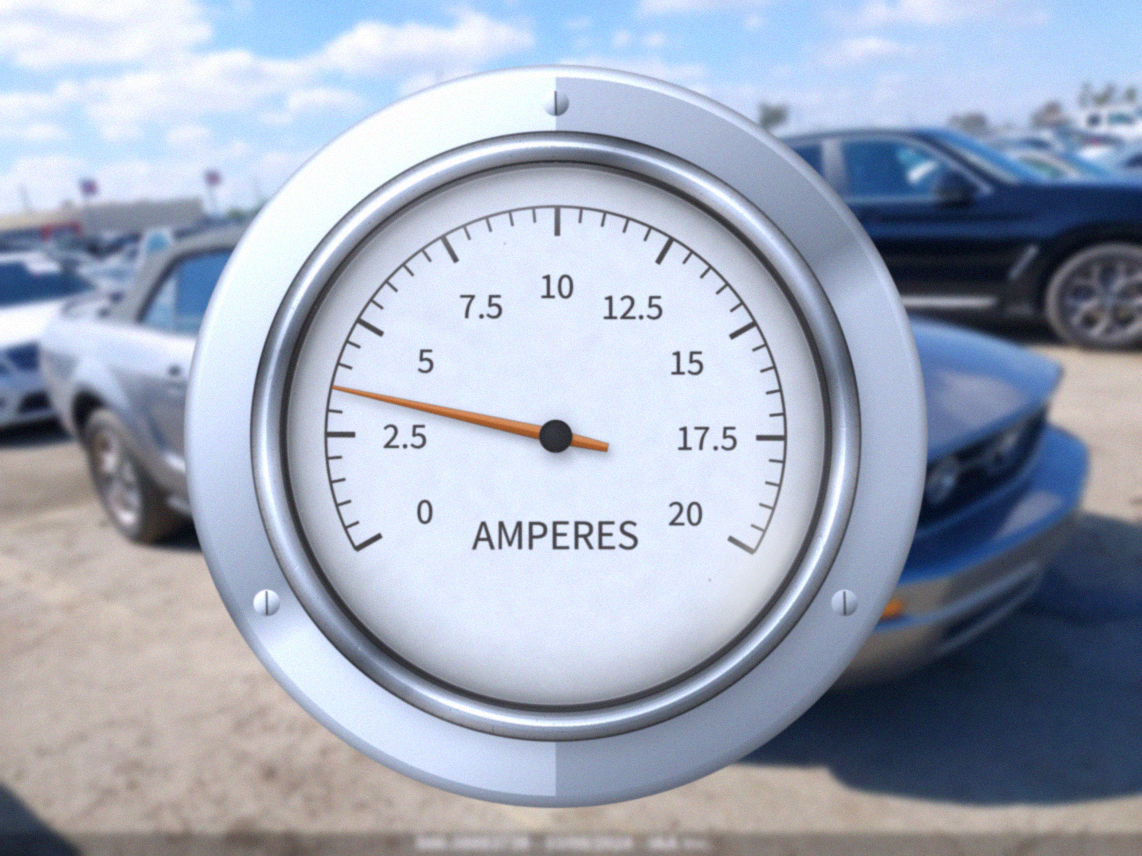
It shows **3.5** A
